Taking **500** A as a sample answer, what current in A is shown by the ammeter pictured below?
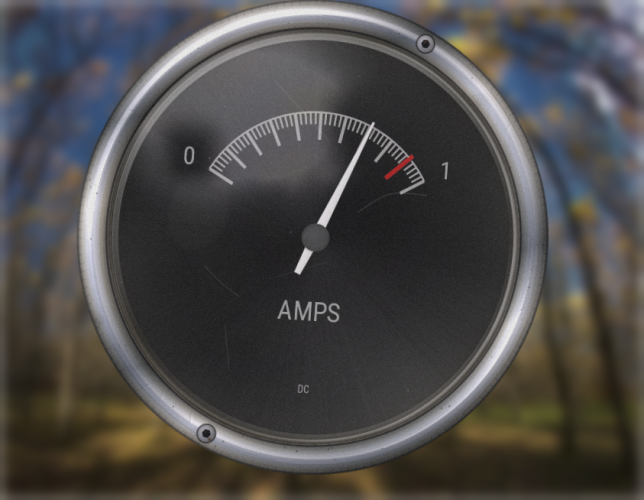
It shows **0.7** A
